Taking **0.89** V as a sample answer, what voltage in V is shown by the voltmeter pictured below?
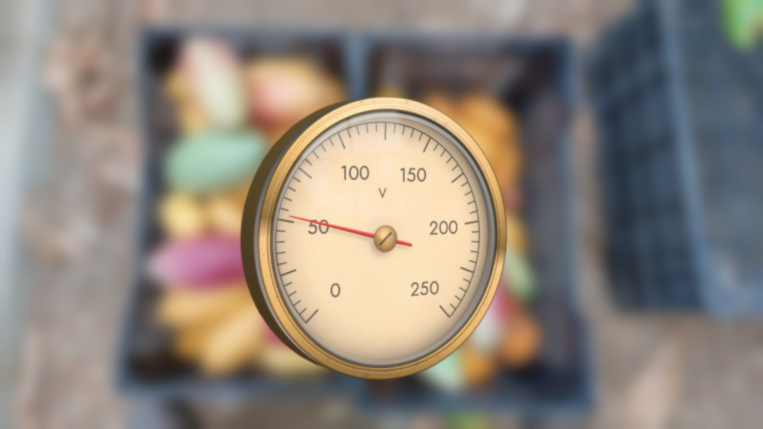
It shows **52.5** V
